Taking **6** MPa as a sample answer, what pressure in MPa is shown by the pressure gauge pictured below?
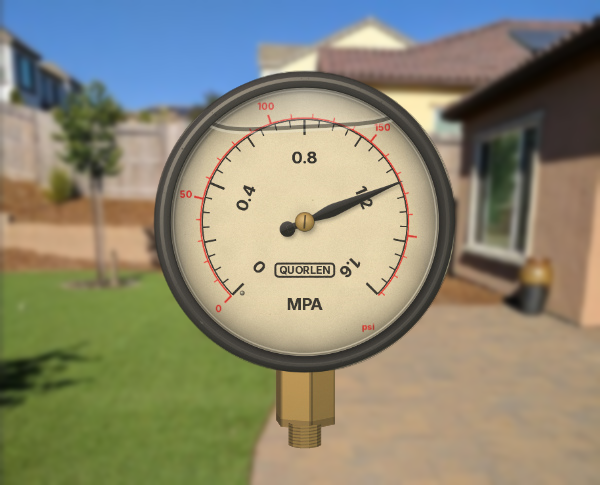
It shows **1.2** MPa
